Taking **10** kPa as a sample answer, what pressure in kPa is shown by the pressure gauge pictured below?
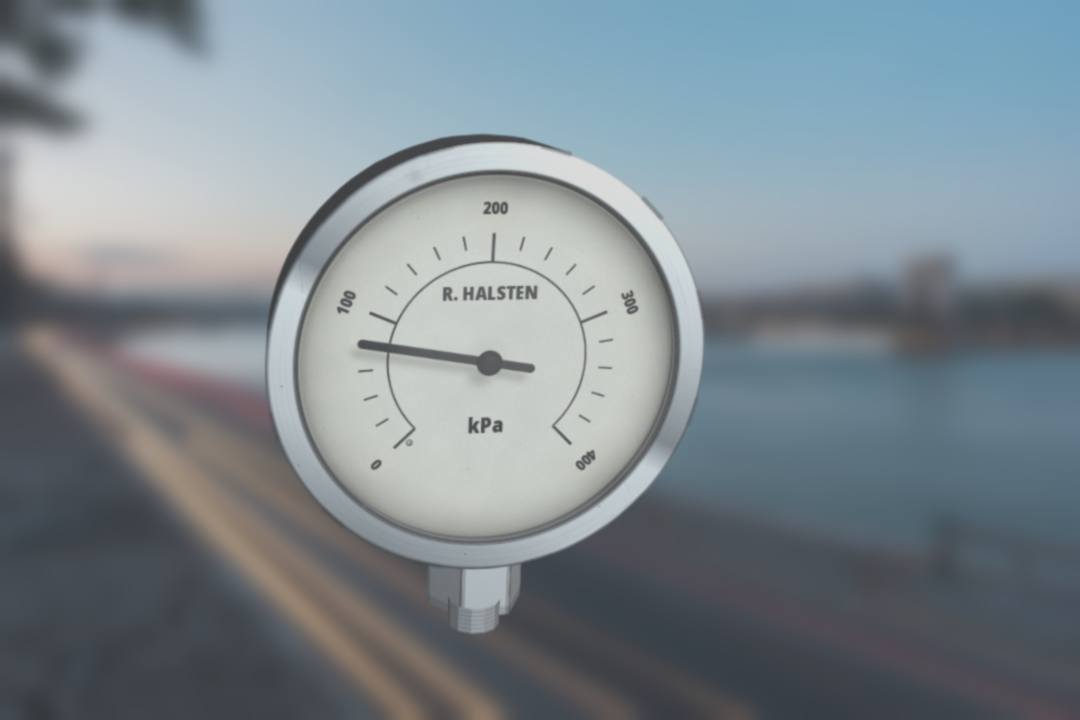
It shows **80** kPa
